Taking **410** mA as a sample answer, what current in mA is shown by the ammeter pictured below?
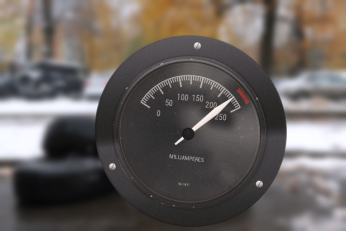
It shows **225** mA
